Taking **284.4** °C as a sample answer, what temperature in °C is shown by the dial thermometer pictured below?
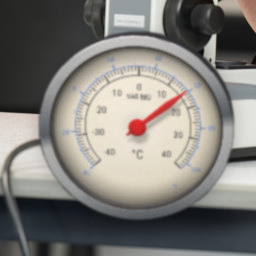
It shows **15** °C
